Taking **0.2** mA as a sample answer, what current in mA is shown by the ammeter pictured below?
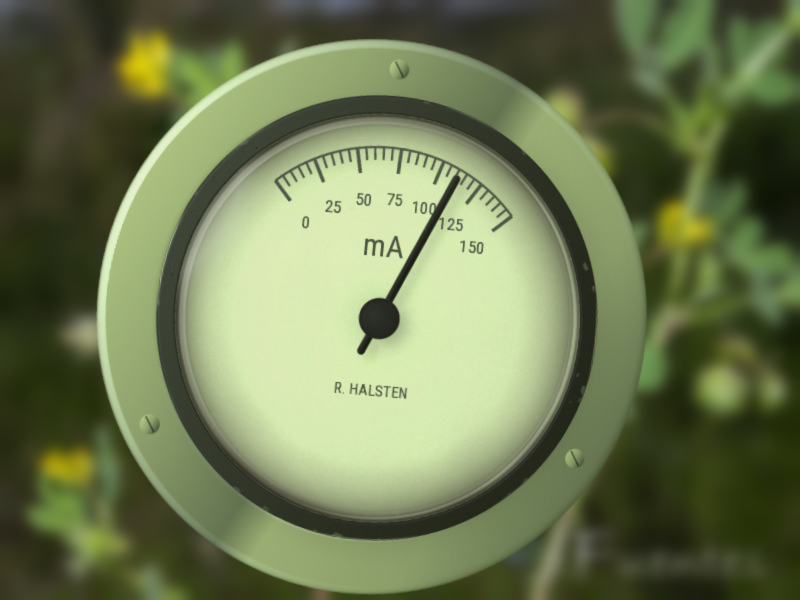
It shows **110** mA
